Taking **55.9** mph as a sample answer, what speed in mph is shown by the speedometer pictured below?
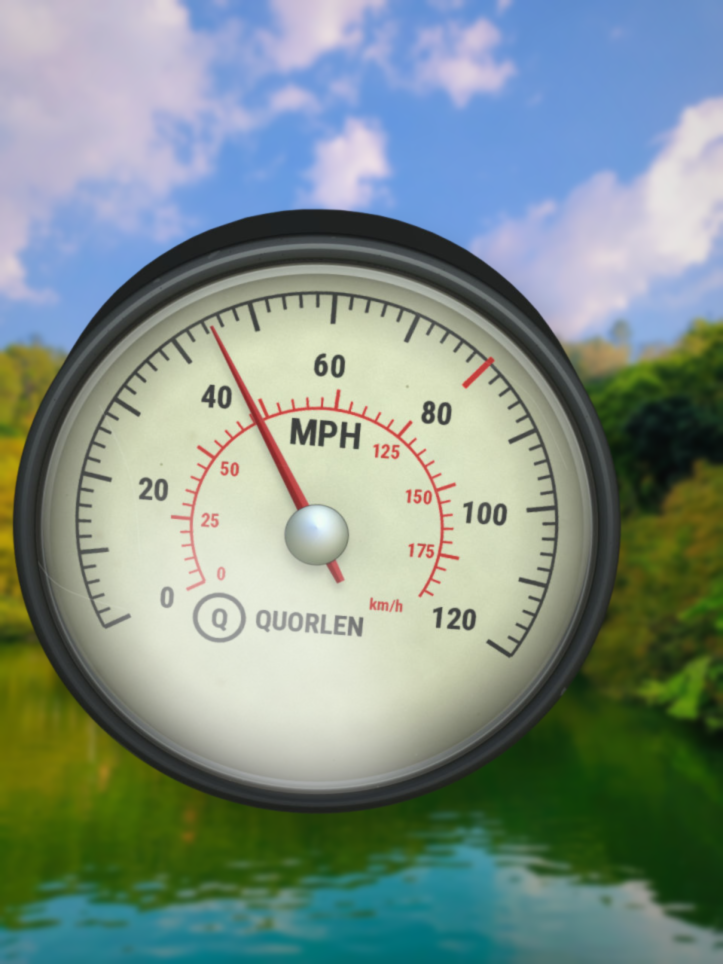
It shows **45** mph
